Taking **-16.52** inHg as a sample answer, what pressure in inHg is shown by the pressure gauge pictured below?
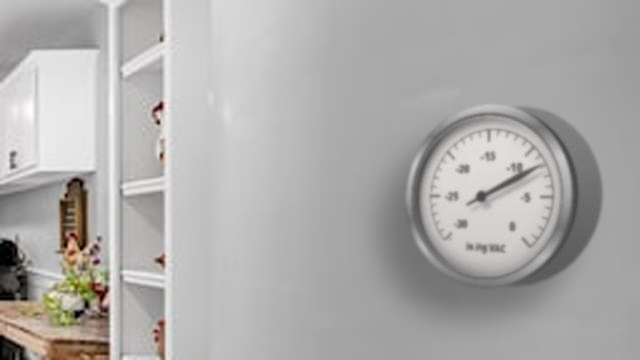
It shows **-8** inHg
